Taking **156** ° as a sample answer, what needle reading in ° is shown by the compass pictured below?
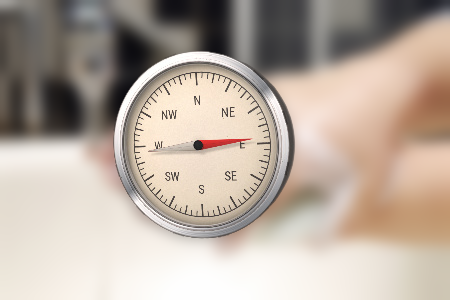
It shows **85** °
